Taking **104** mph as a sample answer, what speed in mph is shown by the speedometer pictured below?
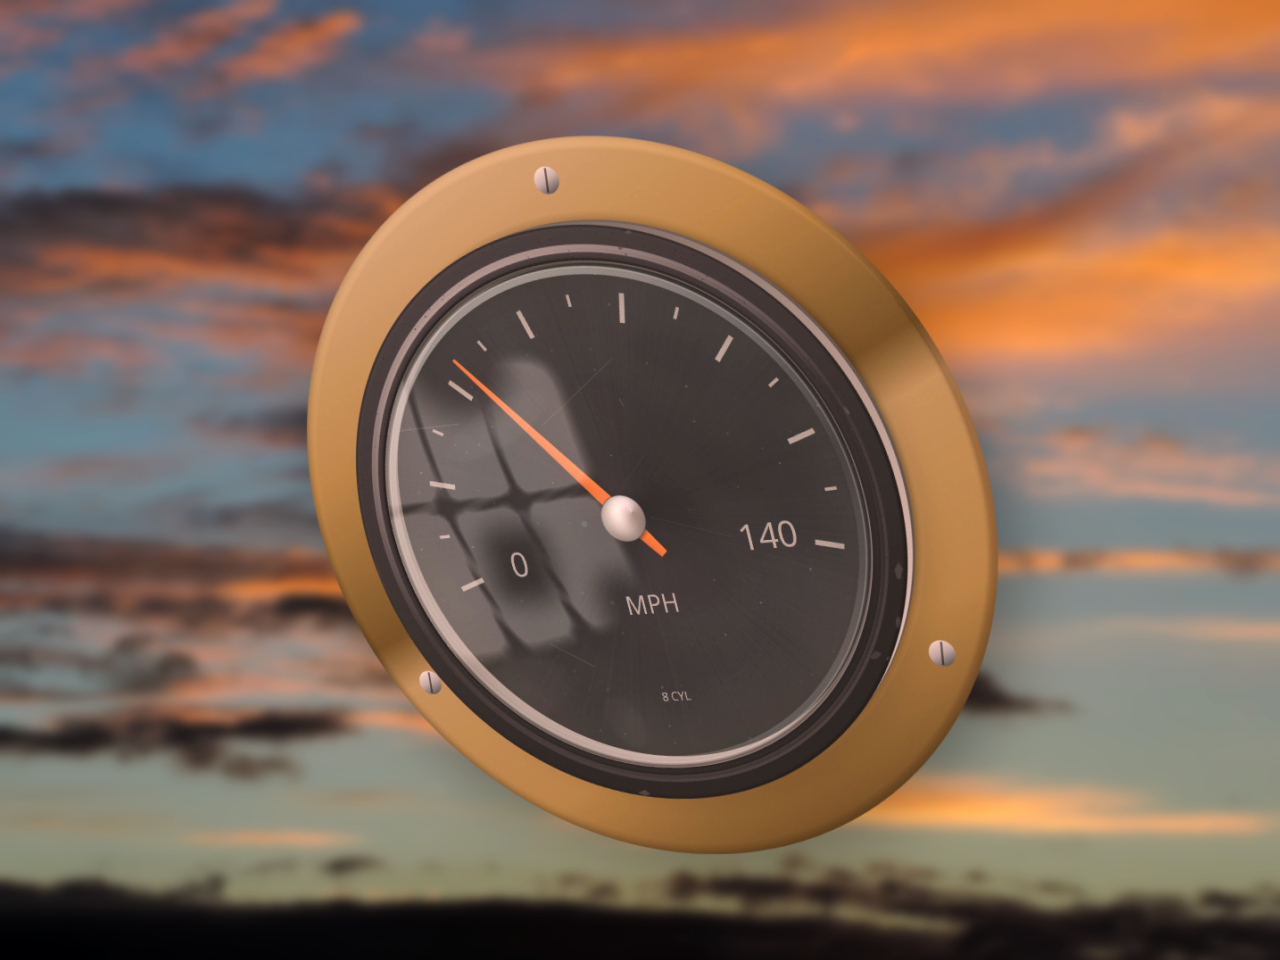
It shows **45** mph
